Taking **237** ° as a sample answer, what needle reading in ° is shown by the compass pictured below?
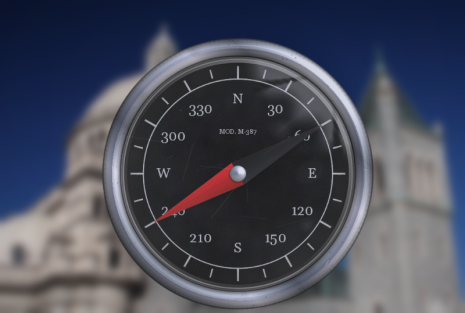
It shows **240** °
